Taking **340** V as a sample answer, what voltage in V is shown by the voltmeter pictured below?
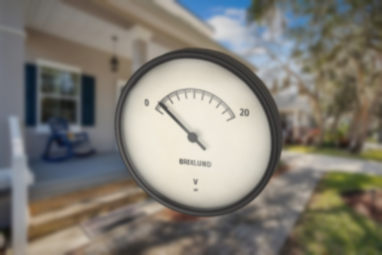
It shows **2** V
